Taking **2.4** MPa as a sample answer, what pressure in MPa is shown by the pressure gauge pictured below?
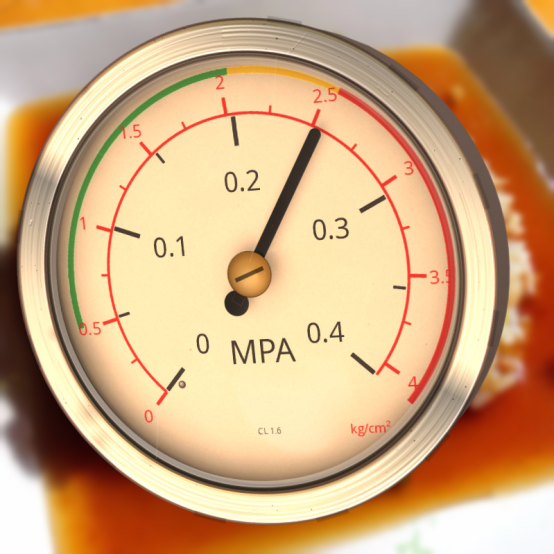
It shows **0.25** MPa
